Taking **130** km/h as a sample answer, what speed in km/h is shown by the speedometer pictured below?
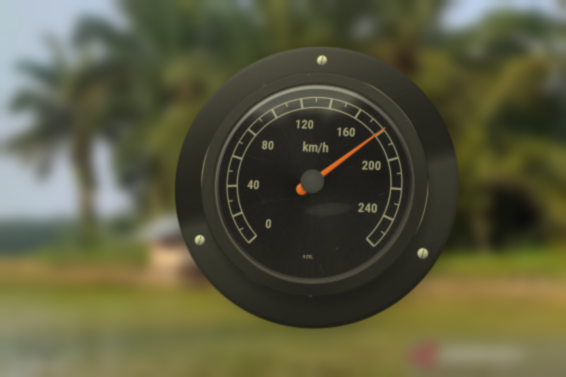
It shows **180** km/h
